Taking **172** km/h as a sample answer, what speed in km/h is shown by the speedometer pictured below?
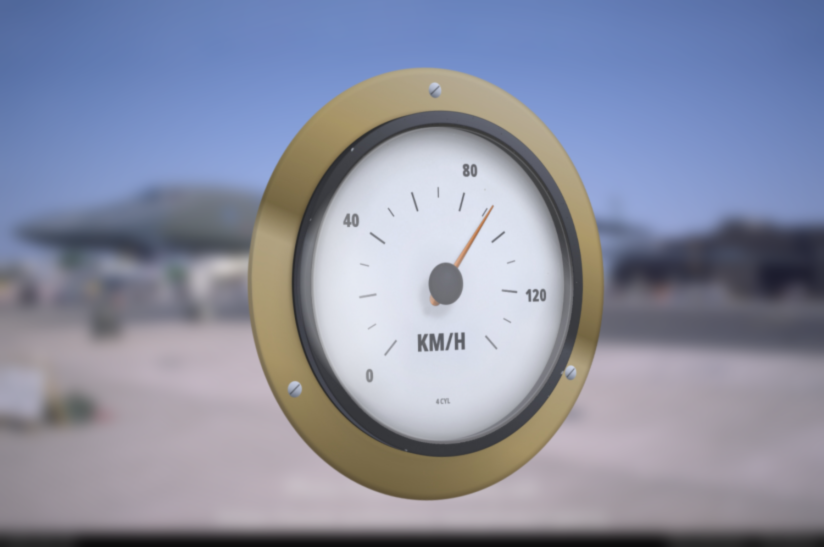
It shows **90** km/h
